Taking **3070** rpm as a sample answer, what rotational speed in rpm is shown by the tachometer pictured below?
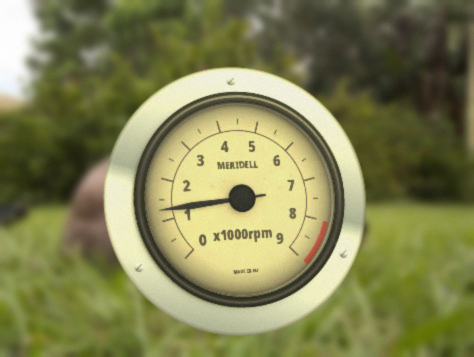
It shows **1250** rpm
